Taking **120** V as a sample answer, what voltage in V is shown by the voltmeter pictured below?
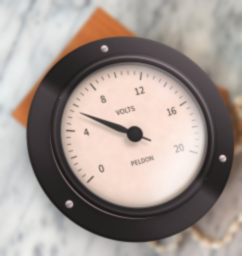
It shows **5.5** V
